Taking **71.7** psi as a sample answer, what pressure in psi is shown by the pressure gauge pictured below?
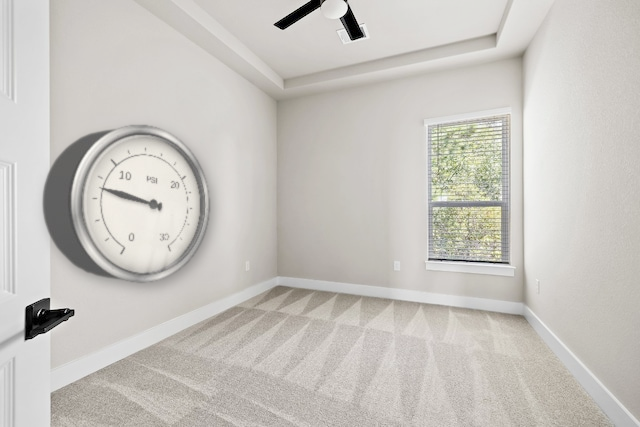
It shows **7** psi
